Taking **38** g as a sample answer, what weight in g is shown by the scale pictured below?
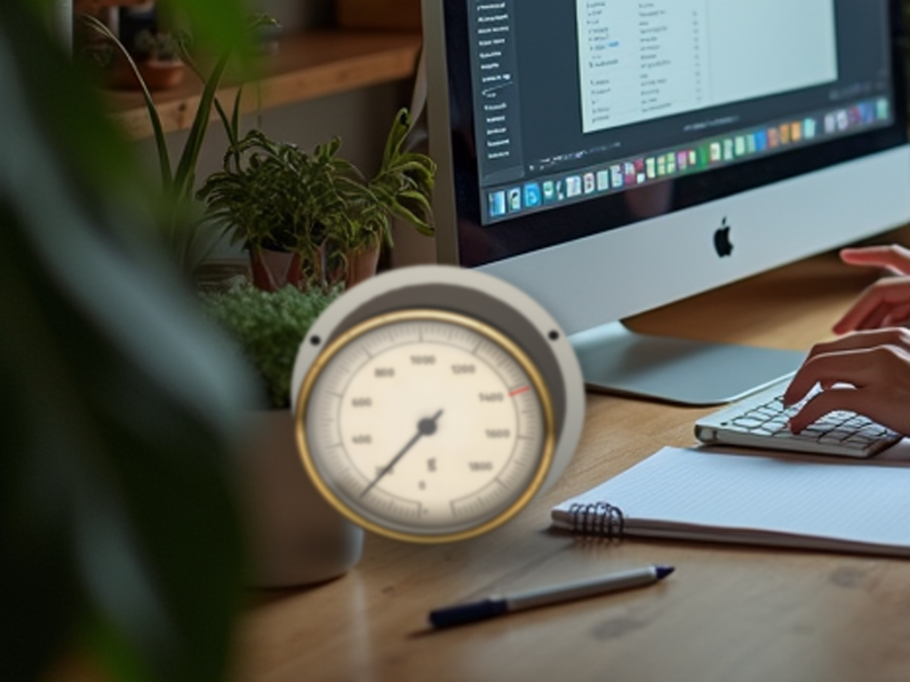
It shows **200** g
